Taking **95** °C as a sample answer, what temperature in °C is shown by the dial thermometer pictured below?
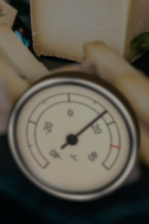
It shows **15** °C
